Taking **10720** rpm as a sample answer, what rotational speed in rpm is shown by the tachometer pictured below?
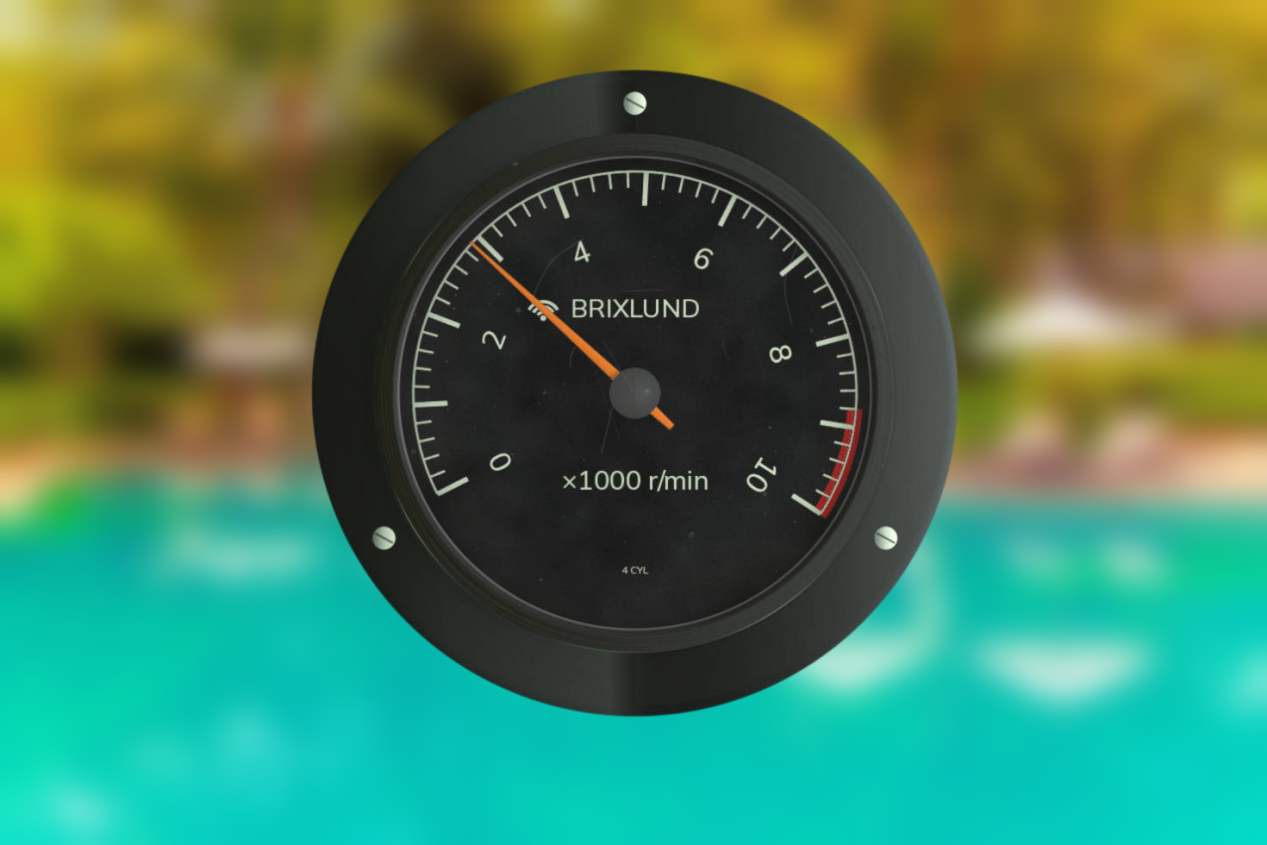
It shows **2900** rpm
